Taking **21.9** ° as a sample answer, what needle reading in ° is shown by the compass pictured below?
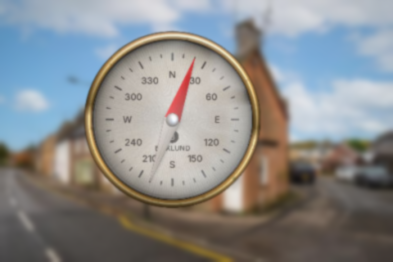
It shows **20** °
